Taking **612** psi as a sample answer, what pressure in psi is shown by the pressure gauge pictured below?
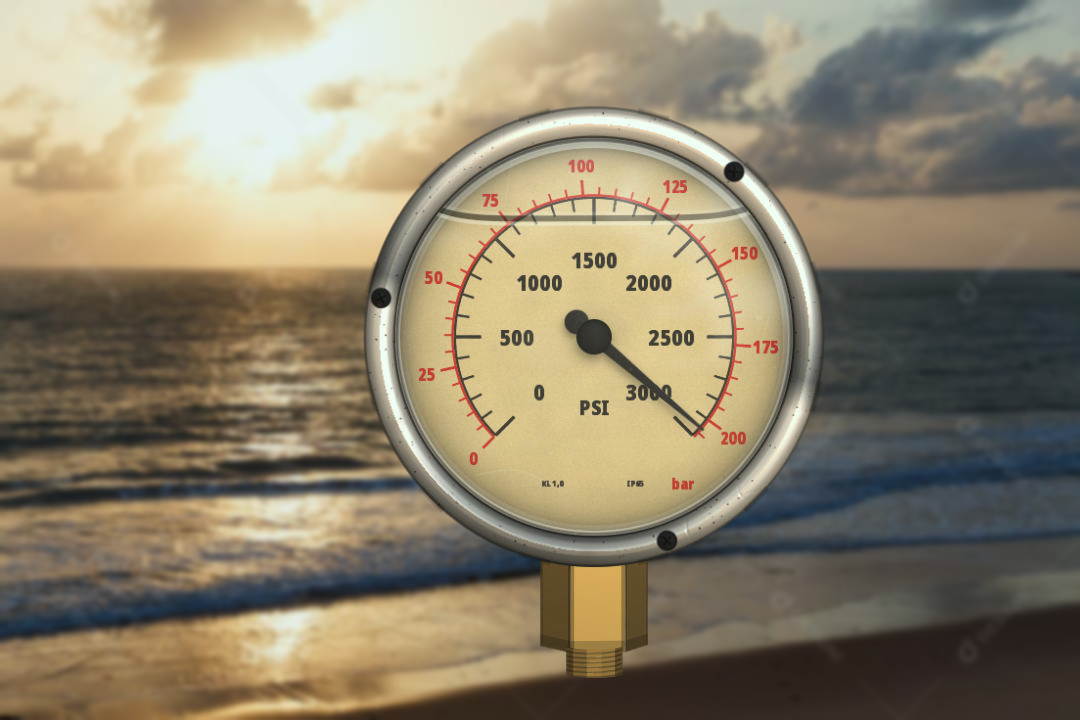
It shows **2950** psi
